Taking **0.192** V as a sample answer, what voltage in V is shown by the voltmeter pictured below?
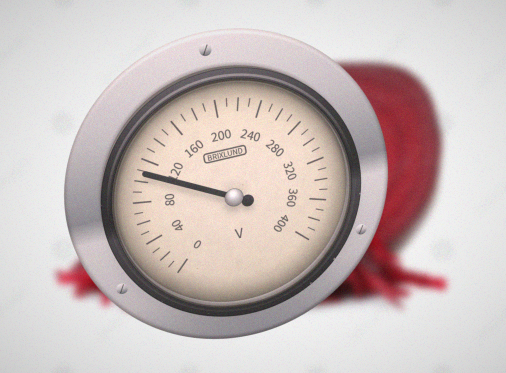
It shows **110** V
